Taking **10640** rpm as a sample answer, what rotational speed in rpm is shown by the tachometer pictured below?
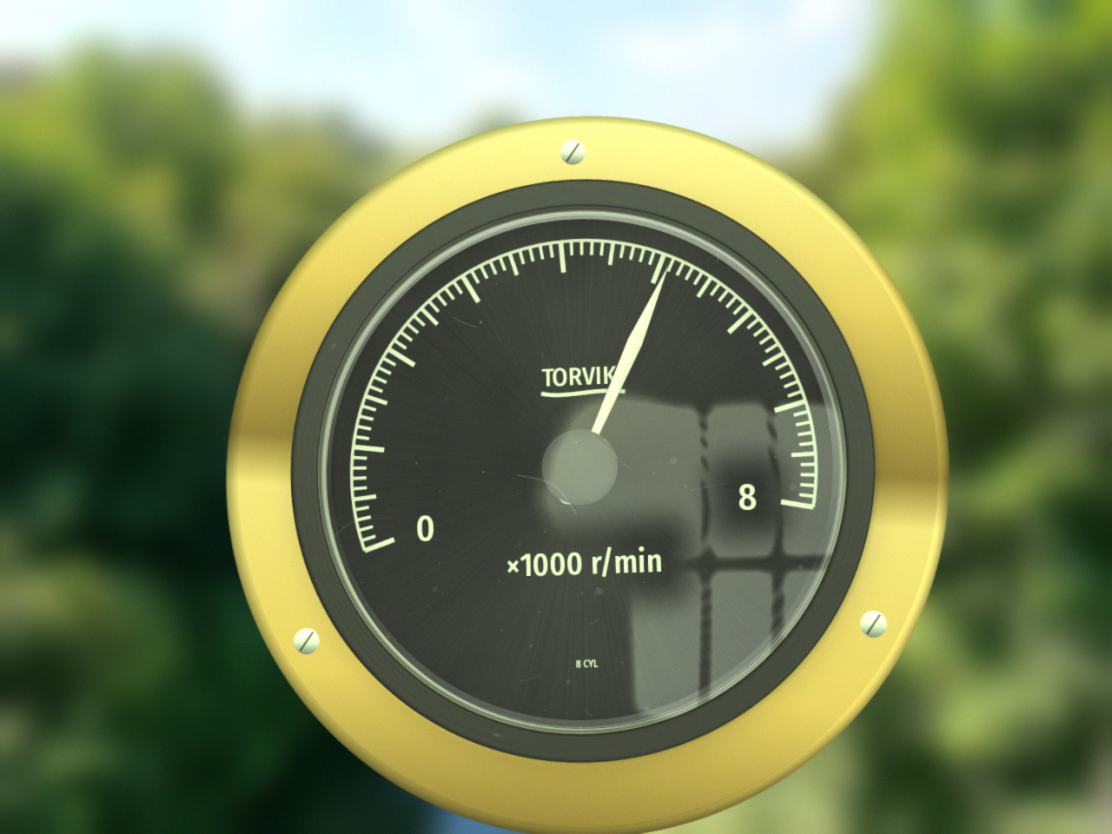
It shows **5100** rpm
